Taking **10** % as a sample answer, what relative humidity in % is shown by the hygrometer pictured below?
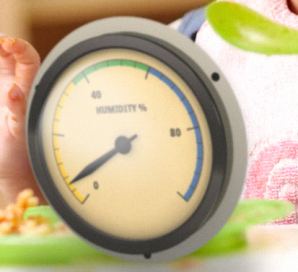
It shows **6** %
